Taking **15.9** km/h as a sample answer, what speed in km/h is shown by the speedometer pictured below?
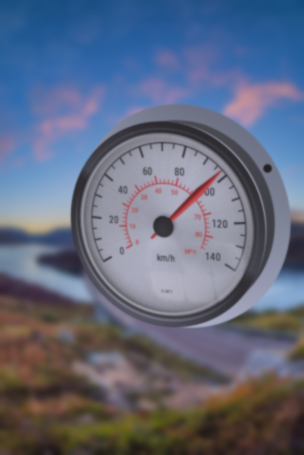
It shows **97.5** km/h
